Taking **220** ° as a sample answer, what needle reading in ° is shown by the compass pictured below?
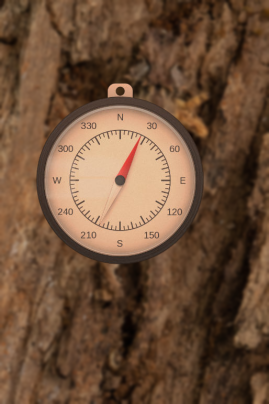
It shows **25** °
